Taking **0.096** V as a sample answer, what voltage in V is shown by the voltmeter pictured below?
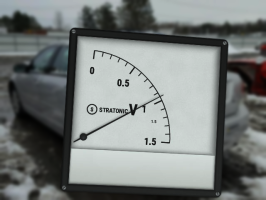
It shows **0.95** V
